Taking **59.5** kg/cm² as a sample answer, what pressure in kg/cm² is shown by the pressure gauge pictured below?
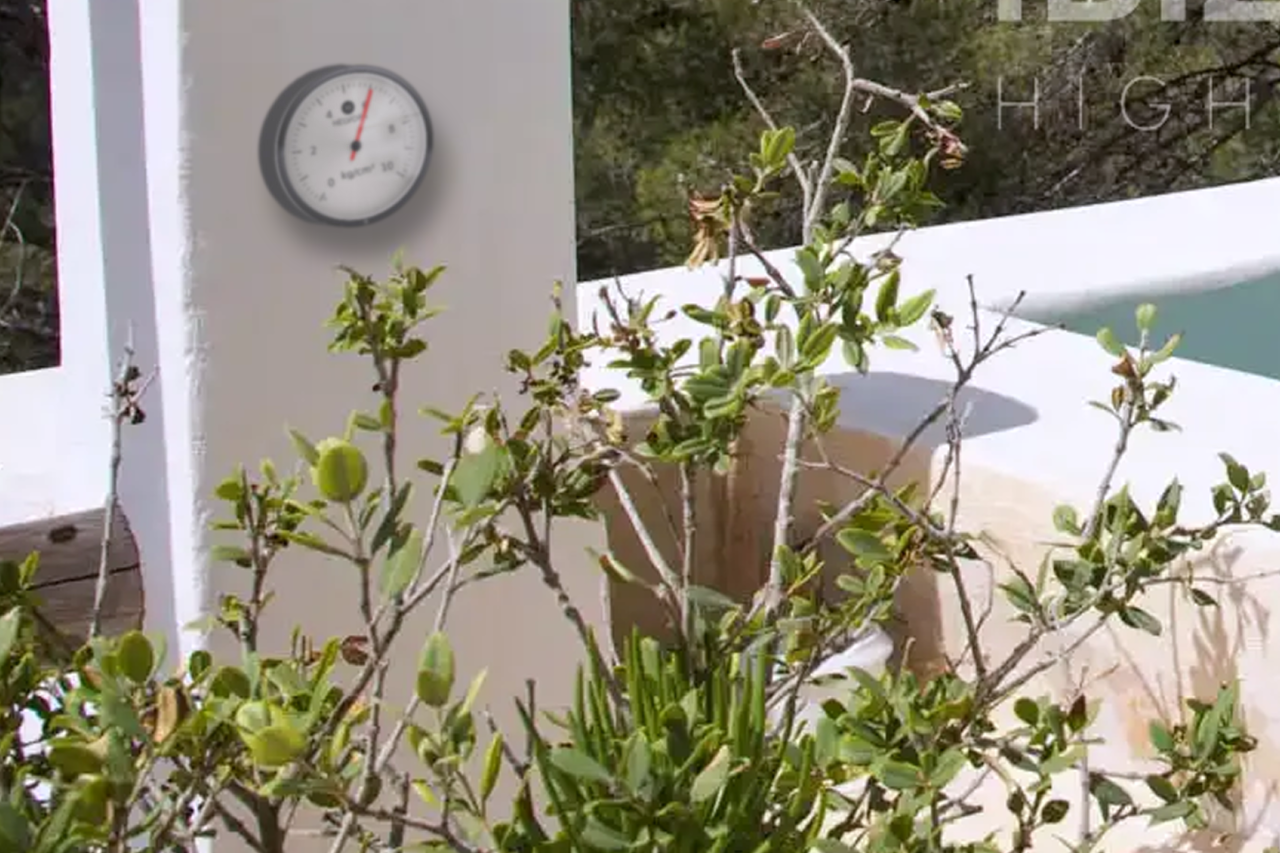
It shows **6** kg/cm²
